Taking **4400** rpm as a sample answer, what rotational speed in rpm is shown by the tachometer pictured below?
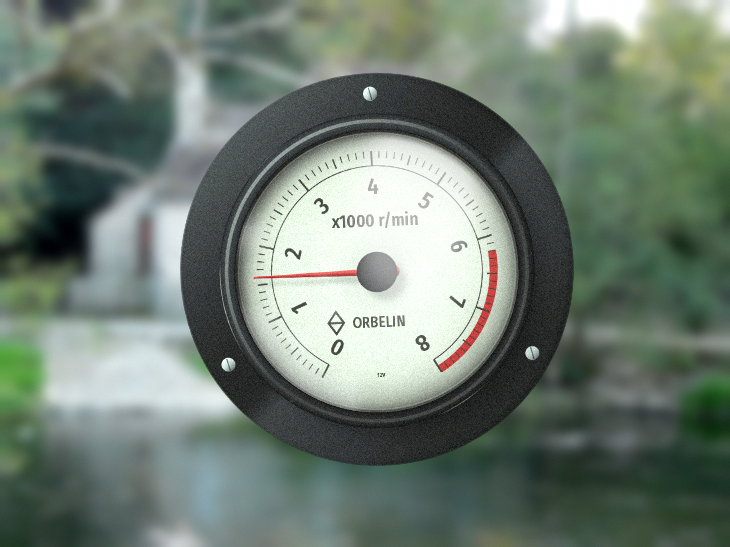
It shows **1600** rpm
